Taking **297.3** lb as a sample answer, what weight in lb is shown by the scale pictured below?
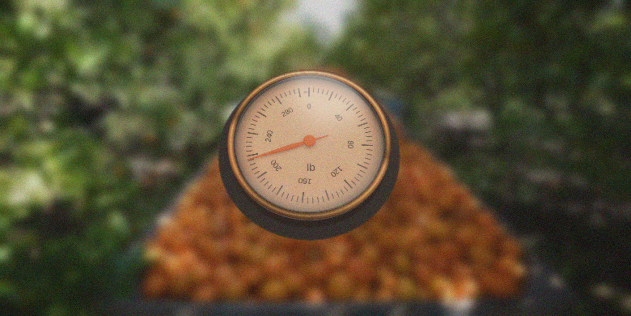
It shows **216** lb
